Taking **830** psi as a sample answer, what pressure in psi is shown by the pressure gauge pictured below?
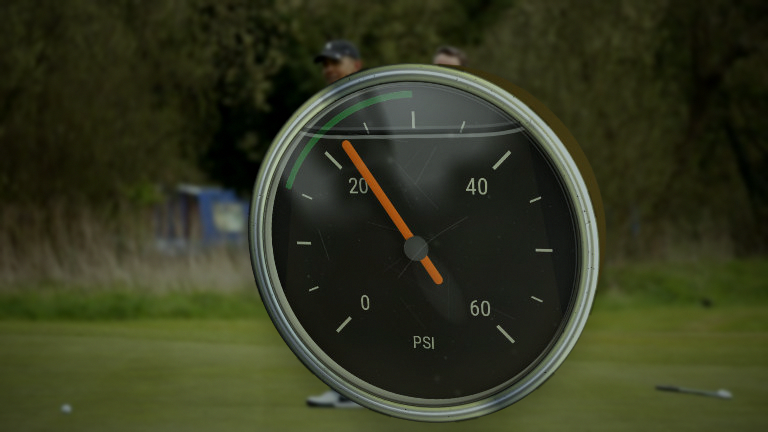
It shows **22.5** psi
